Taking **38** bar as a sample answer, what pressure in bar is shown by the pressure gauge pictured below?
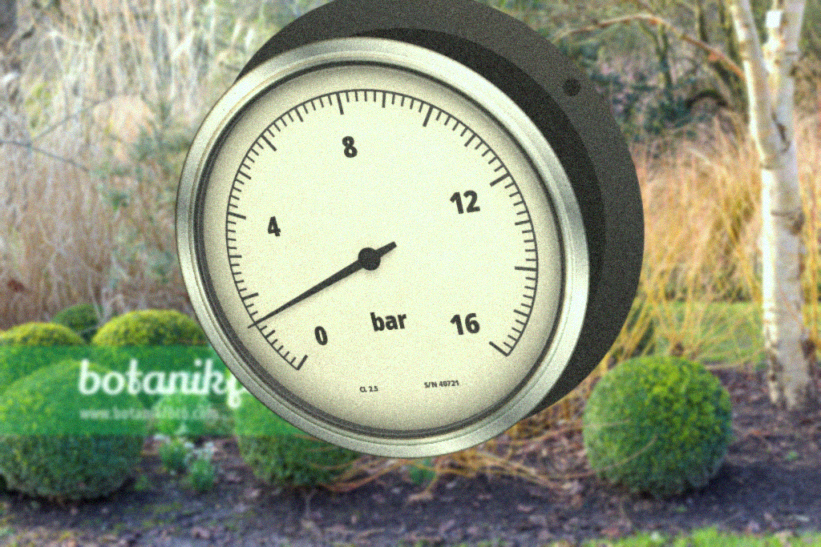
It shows **1.4** bar
